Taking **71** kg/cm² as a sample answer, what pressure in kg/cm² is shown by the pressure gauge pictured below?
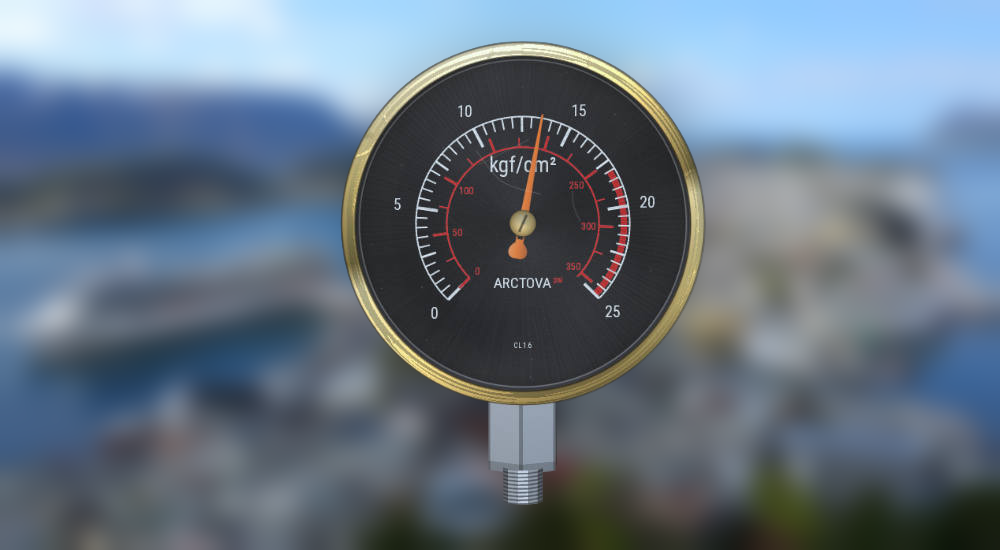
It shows **13.5** kg/cm²
